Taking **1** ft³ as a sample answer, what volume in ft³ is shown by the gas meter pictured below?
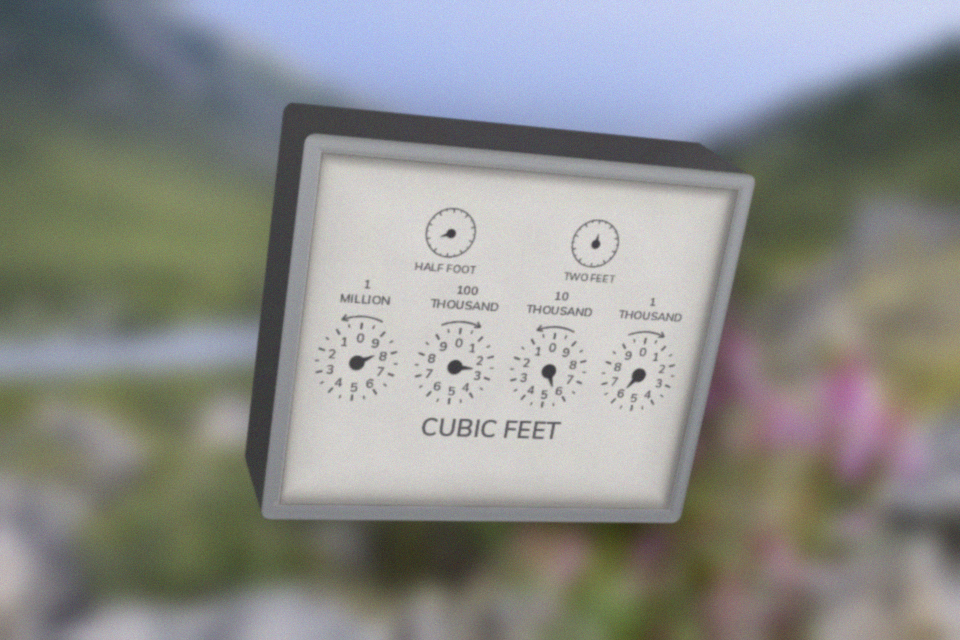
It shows **825600** ft³
